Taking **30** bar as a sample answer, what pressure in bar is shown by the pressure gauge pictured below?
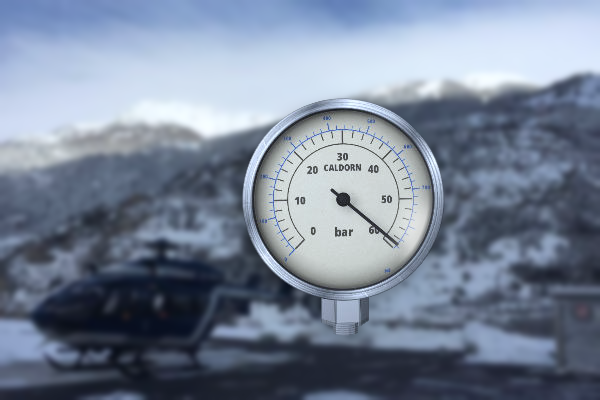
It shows **59** bar
